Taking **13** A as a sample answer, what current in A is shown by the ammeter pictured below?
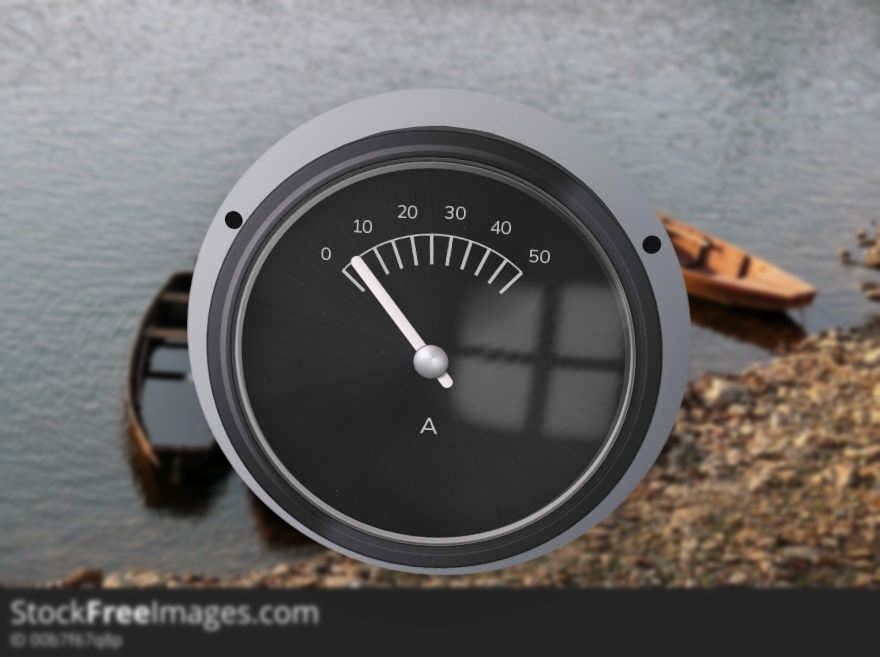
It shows **5** A
